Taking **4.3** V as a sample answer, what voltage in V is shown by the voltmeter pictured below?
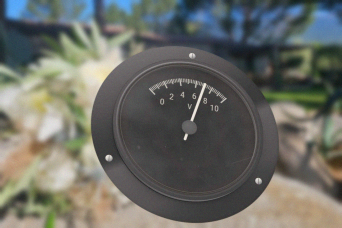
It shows **7** V
